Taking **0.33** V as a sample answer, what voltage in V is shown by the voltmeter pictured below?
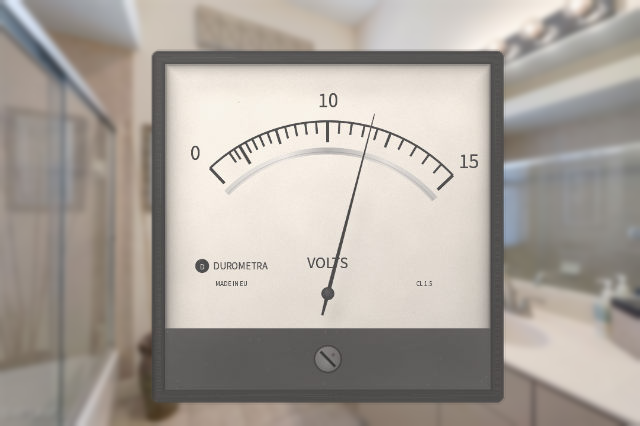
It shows **11.75** V
